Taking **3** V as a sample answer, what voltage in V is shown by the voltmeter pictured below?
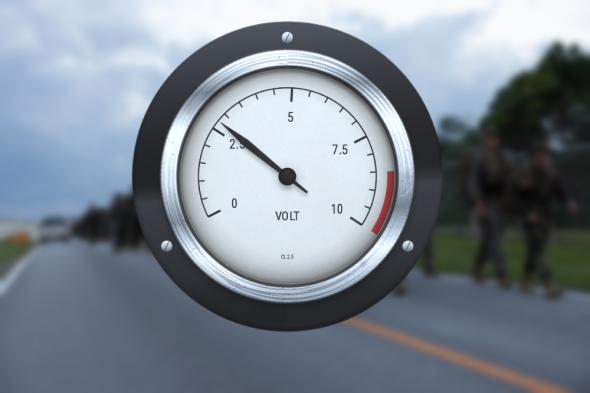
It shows **2.75** V
